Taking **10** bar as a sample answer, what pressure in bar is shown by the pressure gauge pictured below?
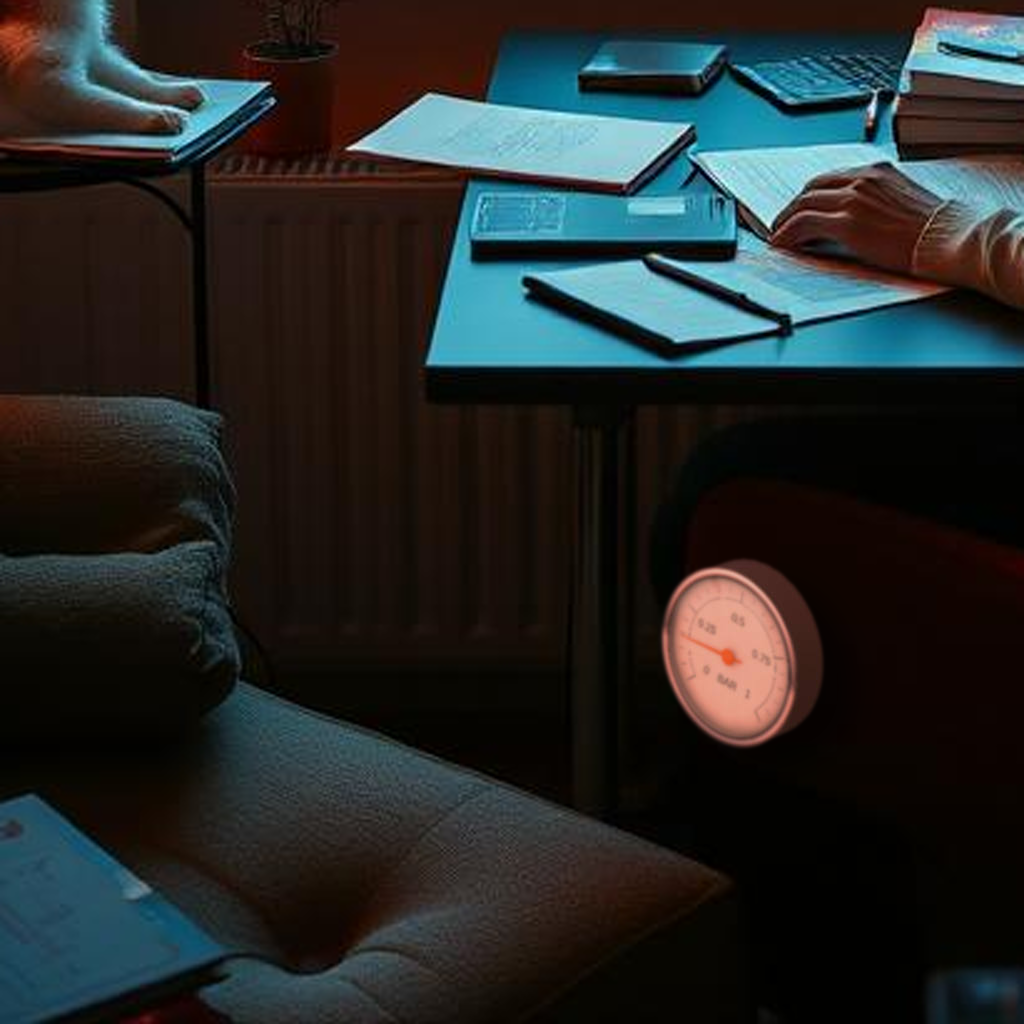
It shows **0.15** bar
